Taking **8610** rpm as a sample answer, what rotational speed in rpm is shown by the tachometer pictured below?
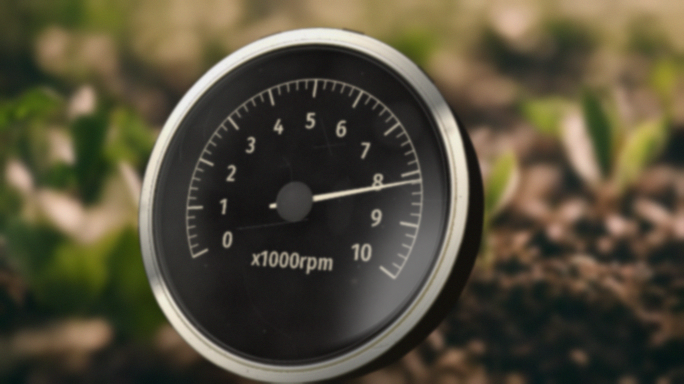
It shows **8200** rpm
